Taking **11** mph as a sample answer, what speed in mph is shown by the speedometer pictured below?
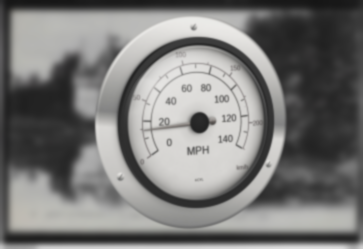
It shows **15** mph
